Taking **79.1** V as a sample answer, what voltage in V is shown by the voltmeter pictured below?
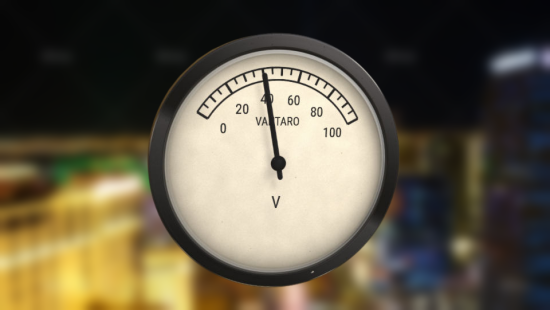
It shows **40** V
